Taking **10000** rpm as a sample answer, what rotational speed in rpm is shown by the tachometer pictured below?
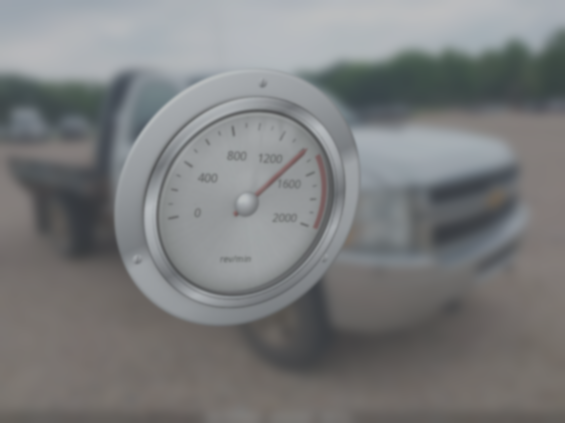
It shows **1400** rpm
